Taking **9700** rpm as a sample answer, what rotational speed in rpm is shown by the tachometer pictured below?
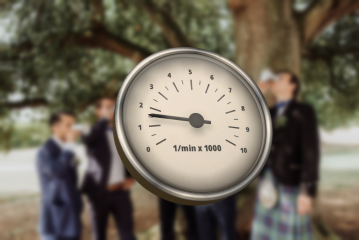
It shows **1500** rpm
